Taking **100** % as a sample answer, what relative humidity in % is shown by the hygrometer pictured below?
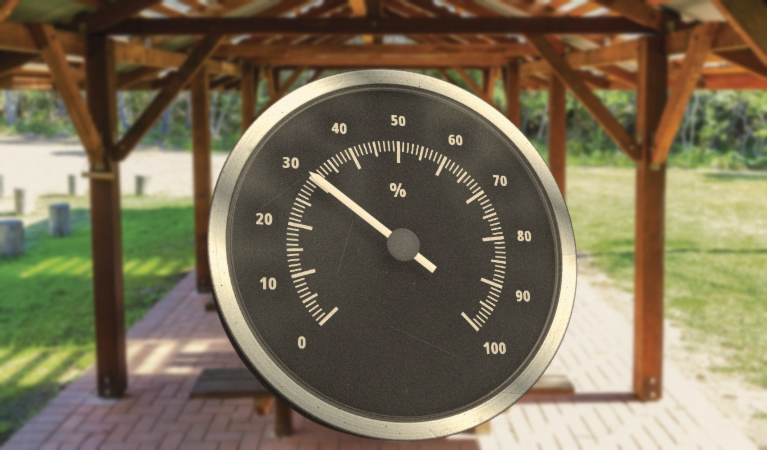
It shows **30** %
